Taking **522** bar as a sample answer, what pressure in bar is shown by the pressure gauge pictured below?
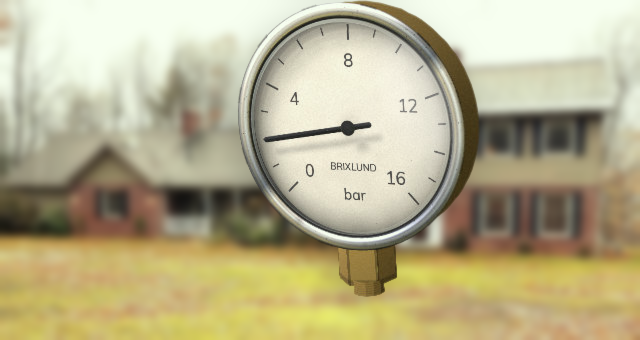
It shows **2** bar
